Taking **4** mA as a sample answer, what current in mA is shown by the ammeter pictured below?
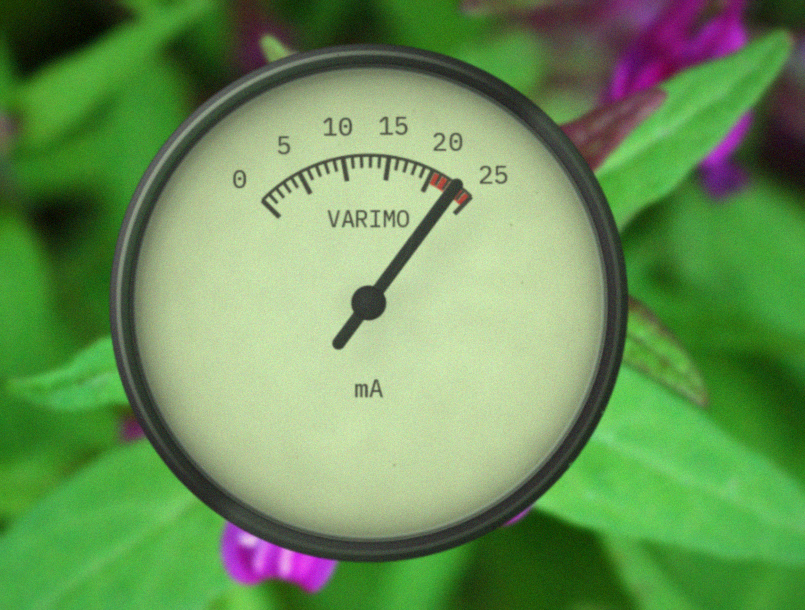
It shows **23** mA
